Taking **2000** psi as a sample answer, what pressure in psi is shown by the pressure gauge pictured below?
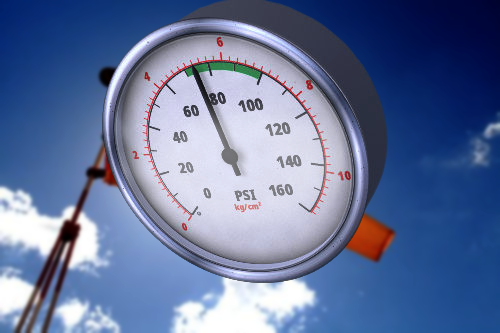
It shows **75** psi
